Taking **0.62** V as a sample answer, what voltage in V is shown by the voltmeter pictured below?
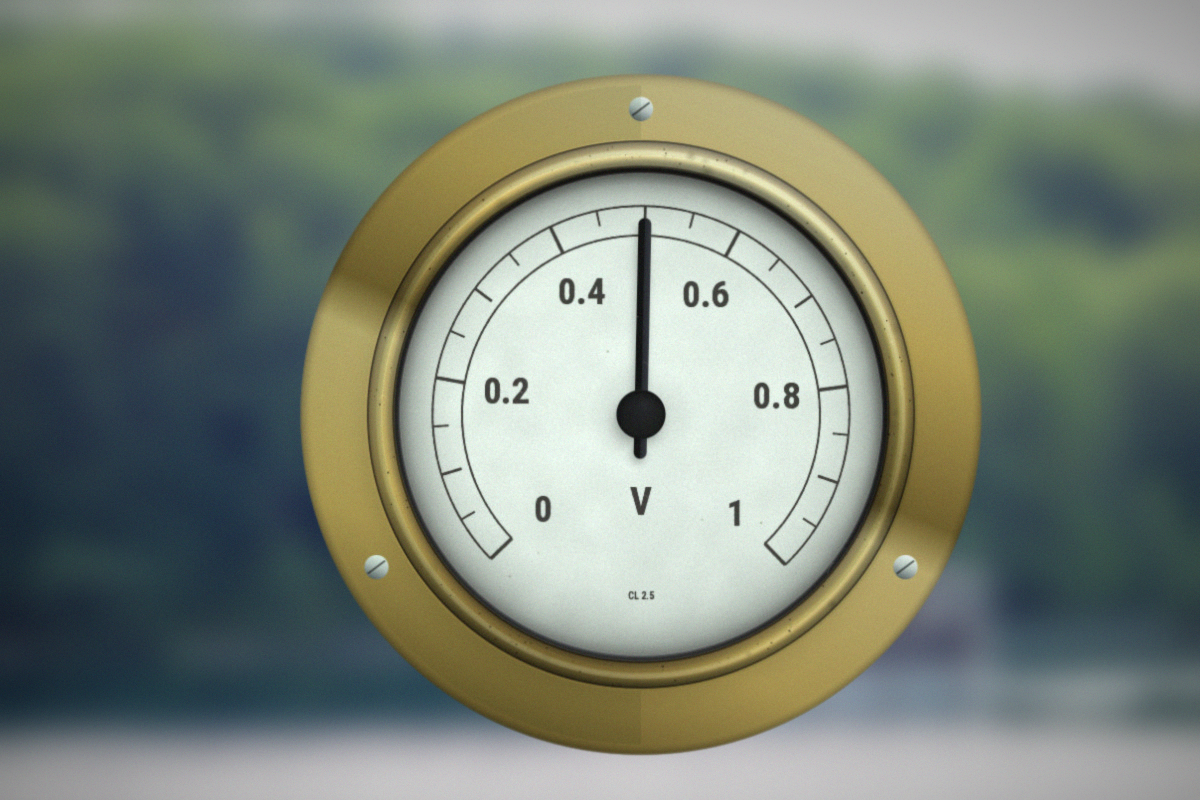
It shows **0.5** V
